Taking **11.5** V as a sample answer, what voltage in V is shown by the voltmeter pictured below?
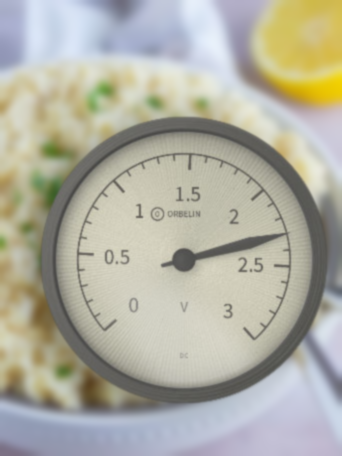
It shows **2.3** V
